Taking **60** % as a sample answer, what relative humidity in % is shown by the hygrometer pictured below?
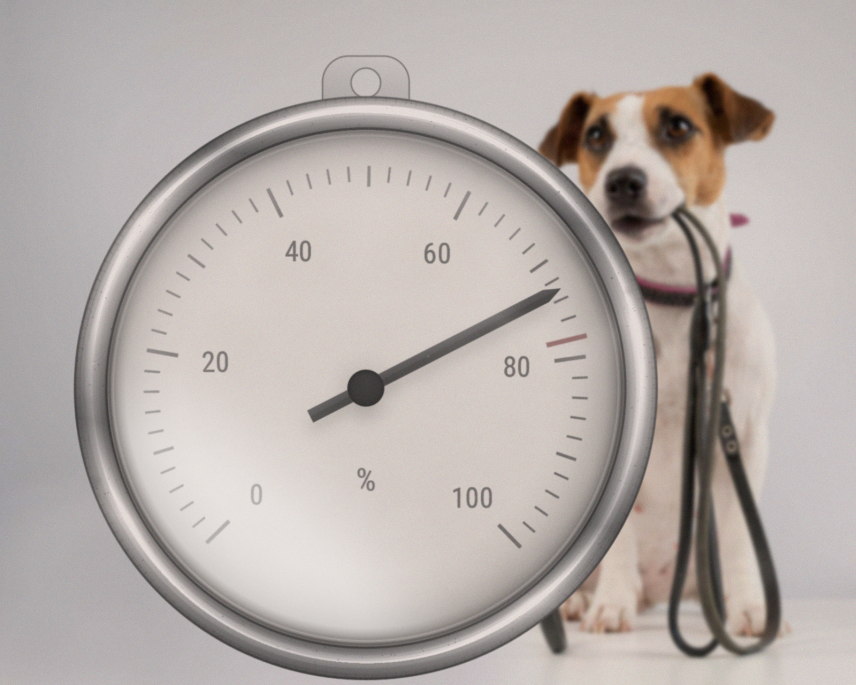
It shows **73** %
